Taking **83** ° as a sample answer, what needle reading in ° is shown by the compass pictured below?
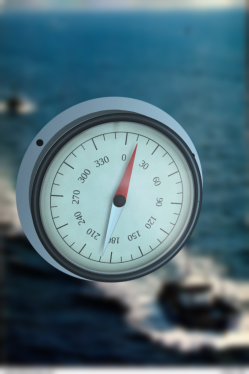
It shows **10** °
